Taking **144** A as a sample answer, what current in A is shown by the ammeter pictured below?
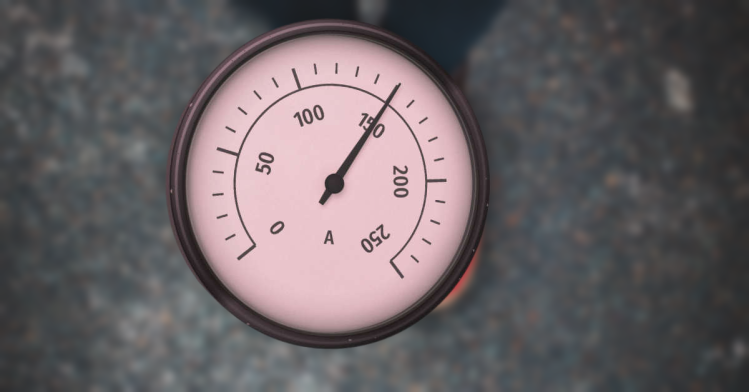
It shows **150** A
